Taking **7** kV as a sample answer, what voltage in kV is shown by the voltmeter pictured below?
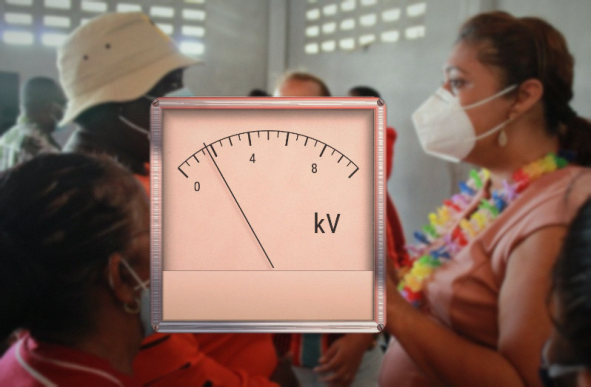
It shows **1.75** kV
